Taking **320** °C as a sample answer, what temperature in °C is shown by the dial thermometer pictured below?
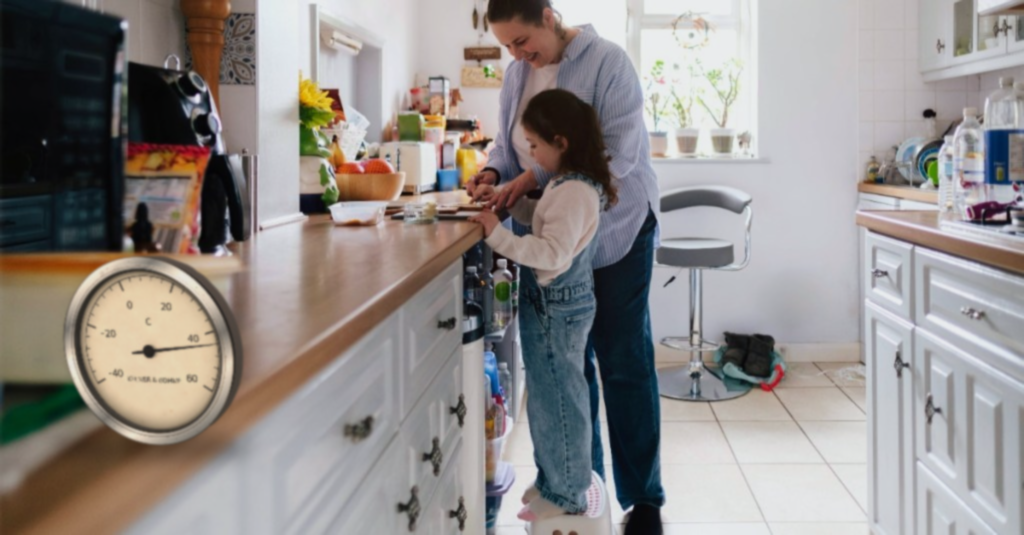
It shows **44** °C
